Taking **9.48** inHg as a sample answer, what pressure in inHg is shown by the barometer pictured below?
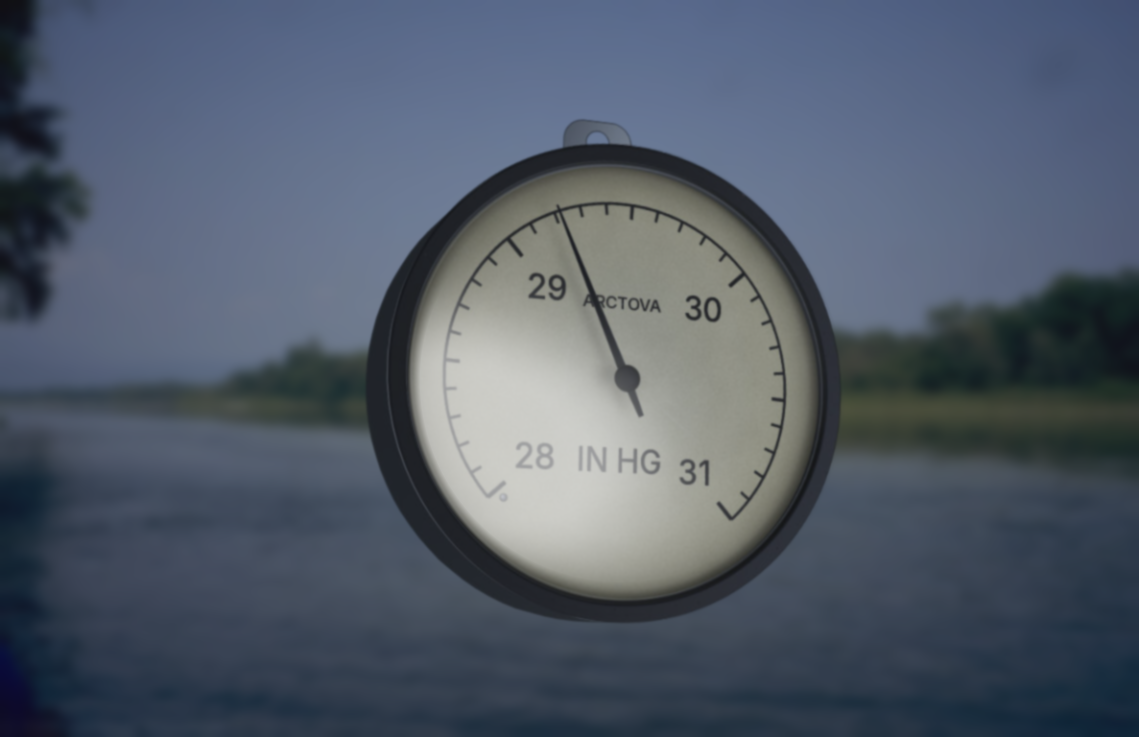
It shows **29.2** inHg
